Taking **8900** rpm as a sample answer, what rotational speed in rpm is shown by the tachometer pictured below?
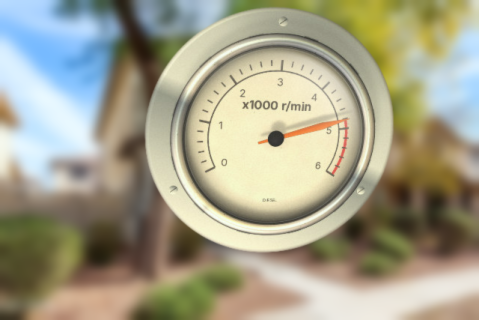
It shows **4800** rpm
